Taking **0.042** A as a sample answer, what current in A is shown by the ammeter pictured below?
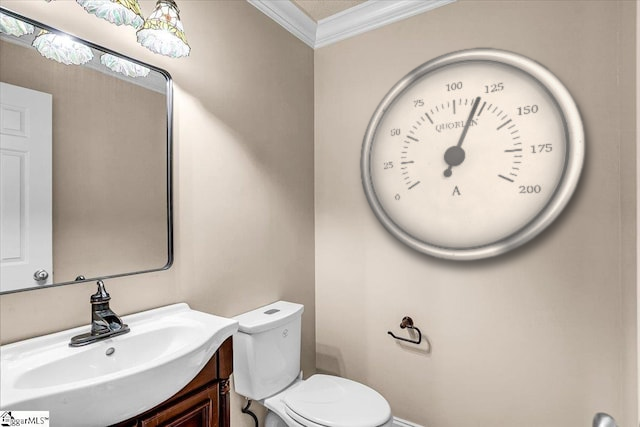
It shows **120** A
